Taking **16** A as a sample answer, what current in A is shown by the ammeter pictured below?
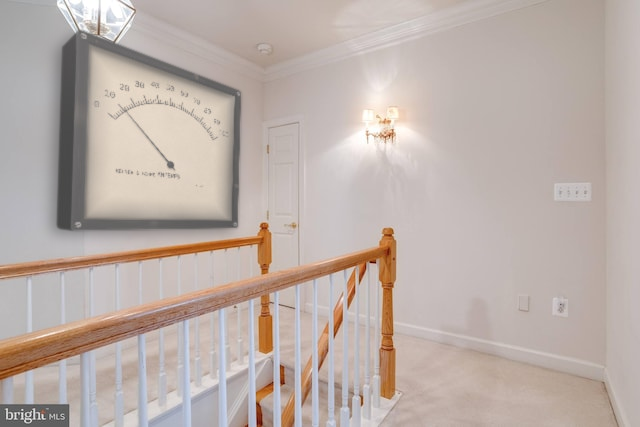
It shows **10** A
